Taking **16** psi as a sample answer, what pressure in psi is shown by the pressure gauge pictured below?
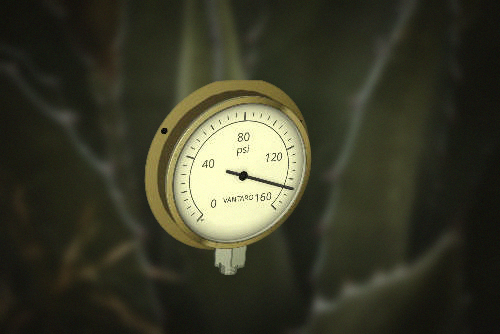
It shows **145** psi
